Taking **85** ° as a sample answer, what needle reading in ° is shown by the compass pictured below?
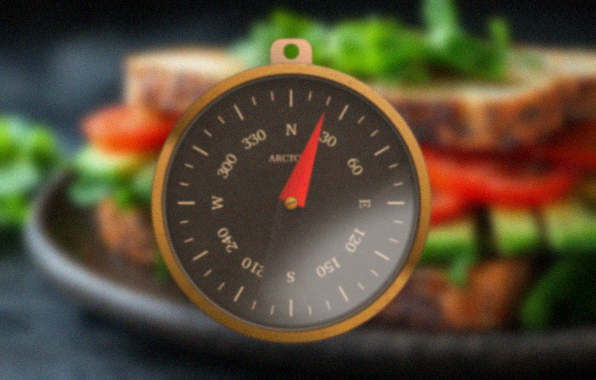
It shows **20** °
